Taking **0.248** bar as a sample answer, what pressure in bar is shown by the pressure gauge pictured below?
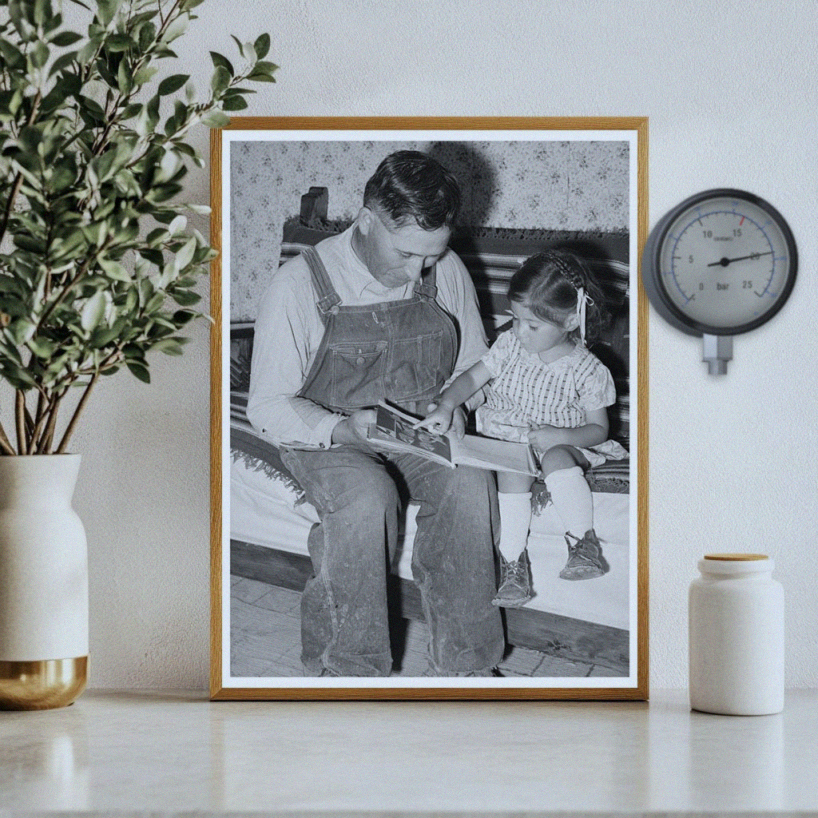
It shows **20** bar
